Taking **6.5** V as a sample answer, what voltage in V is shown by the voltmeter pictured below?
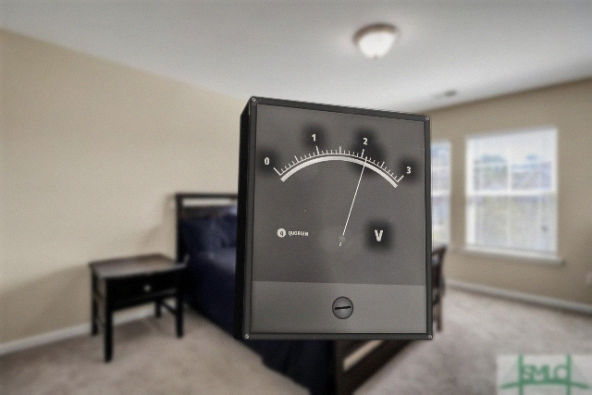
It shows **2.1** V
